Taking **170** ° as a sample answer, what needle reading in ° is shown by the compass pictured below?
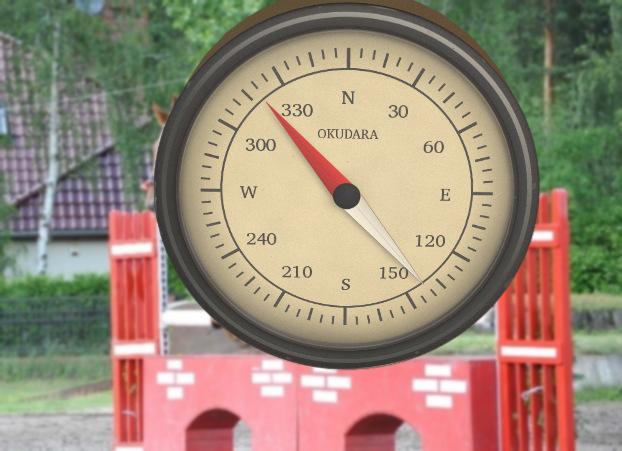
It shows **320** °
